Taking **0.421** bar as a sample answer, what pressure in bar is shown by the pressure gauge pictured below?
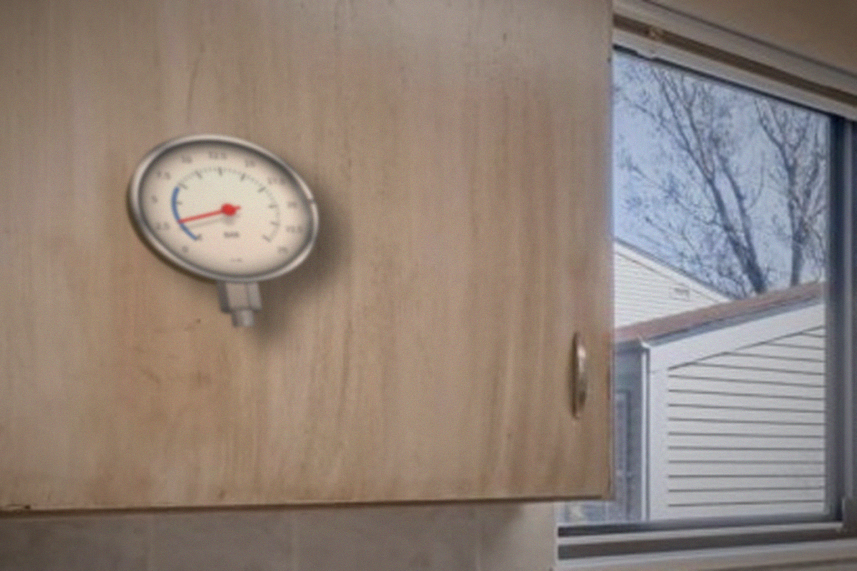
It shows **2.5** bar
